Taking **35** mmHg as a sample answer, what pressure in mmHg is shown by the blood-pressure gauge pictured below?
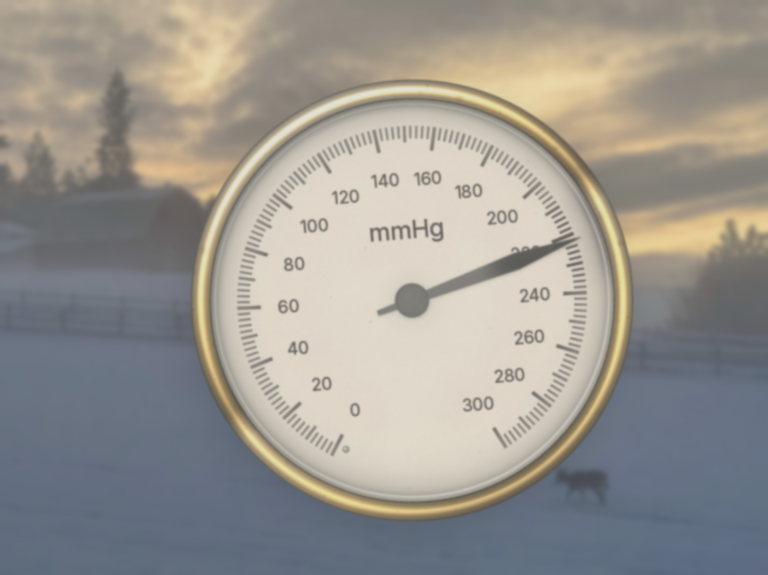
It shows **222** mmHg
